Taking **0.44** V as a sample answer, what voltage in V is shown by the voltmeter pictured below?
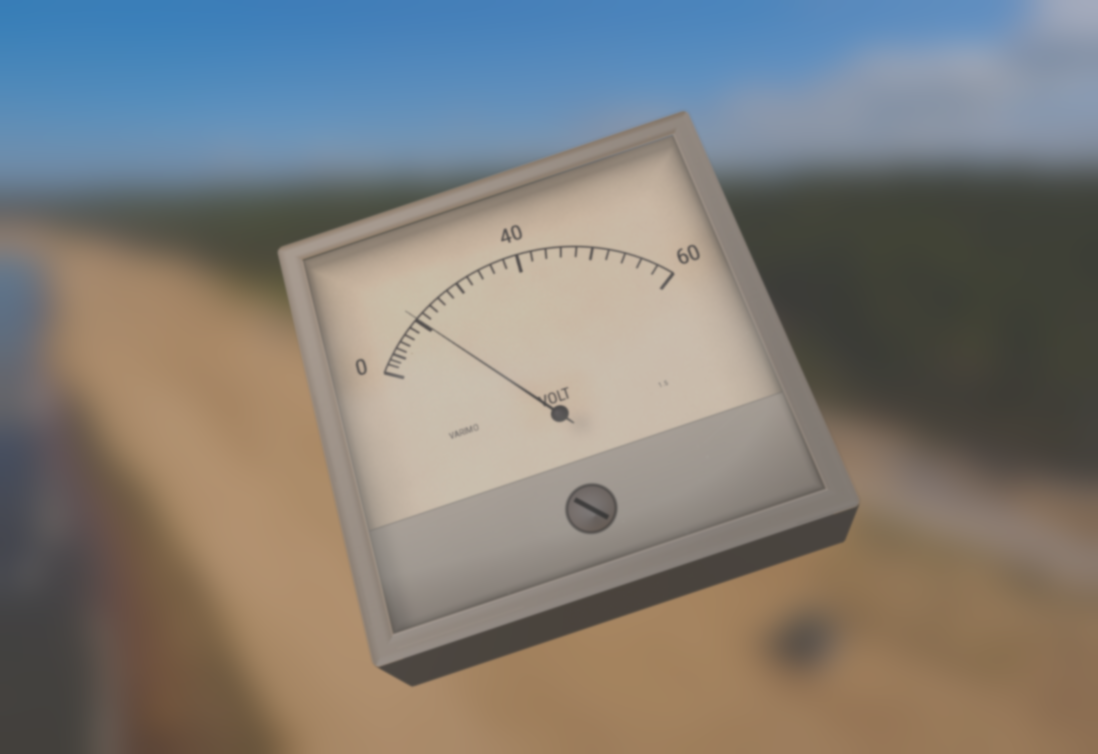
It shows **20** V
